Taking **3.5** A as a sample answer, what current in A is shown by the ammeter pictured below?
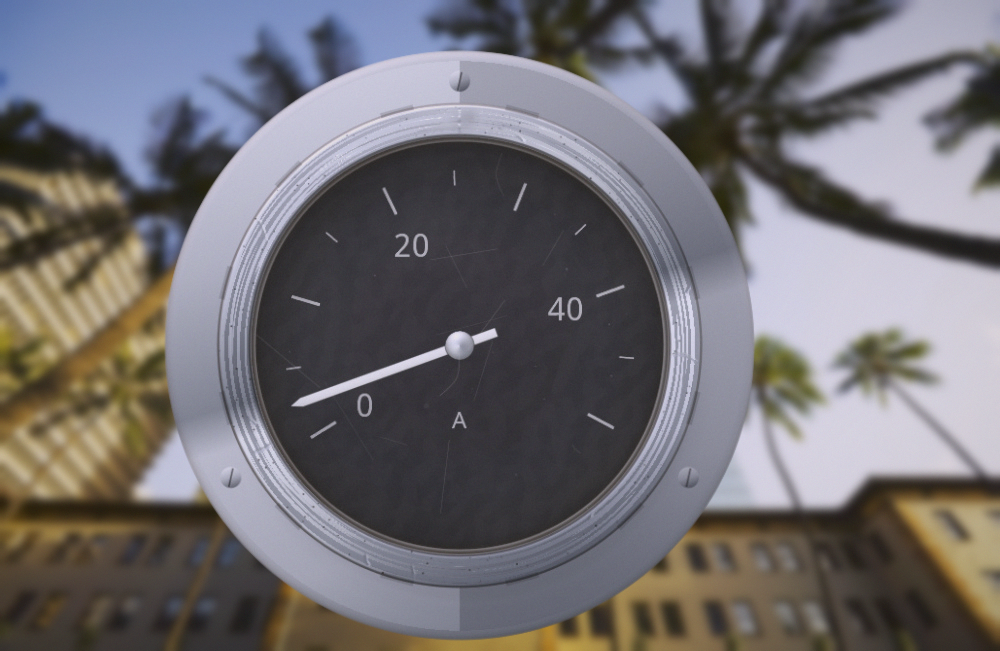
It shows **2.5** A
